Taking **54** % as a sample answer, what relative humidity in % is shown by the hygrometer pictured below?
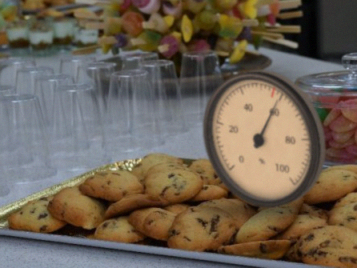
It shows **60** %
